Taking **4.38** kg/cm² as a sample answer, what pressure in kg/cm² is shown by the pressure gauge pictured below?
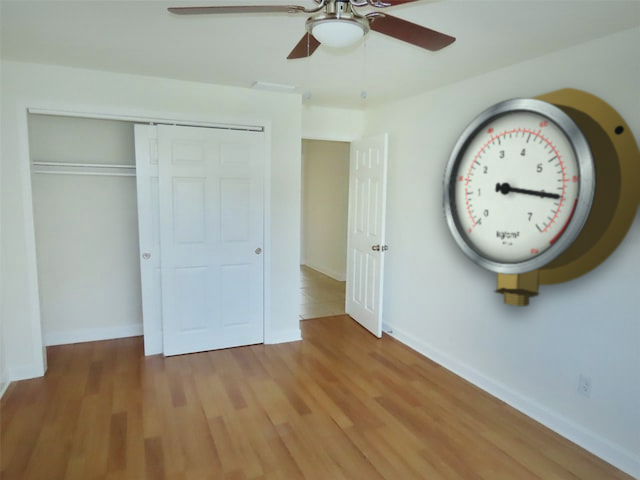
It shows **6** kg/cm²
